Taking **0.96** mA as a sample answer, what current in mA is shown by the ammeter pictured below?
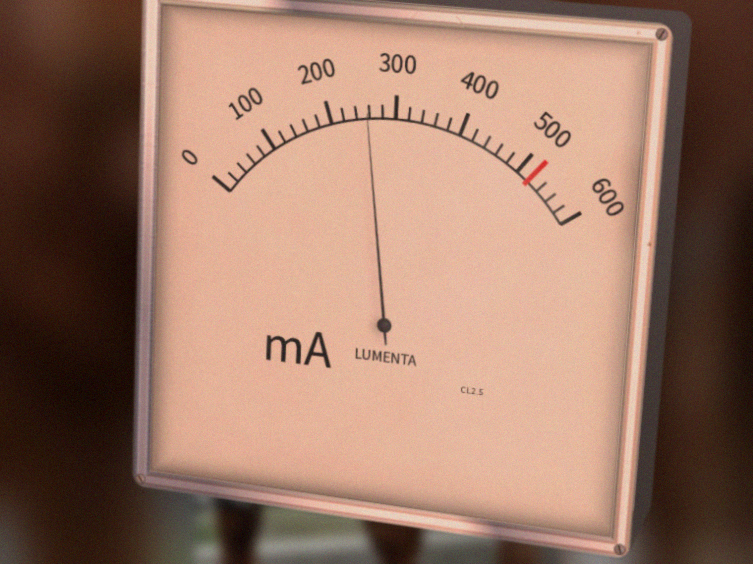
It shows **260** mA
